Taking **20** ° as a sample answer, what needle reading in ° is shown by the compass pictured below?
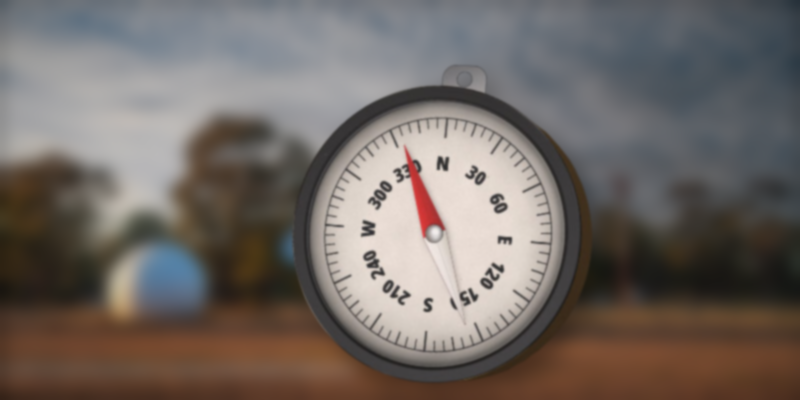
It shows **335** °
